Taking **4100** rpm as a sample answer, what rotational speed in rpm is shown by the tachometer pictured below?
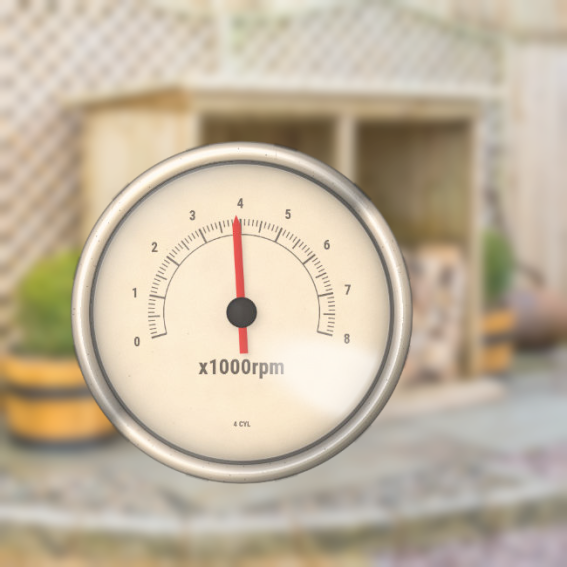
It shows **3900** rpm
